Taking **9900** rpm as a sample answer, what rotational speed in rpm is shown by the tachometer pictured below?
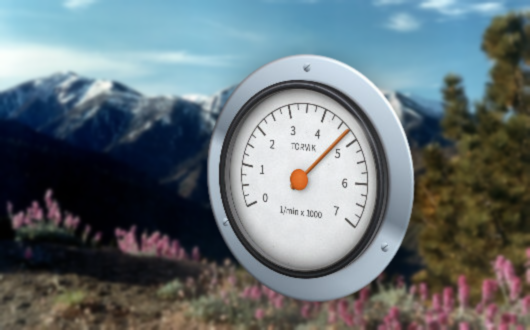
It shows **4750** rpm
